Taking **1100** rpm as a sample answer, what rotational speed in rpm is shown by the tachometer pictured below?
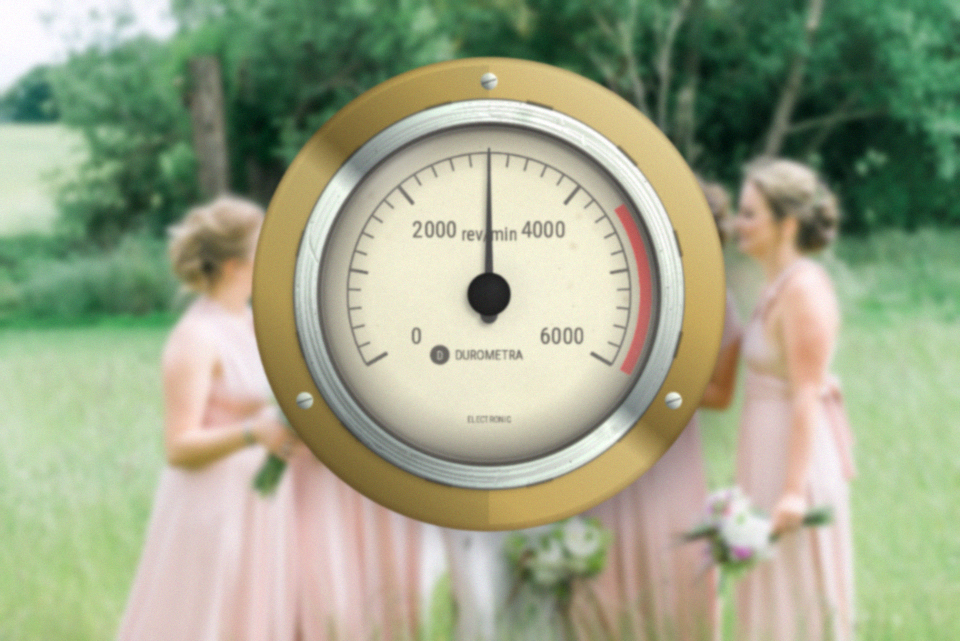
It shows **3000** rpm
